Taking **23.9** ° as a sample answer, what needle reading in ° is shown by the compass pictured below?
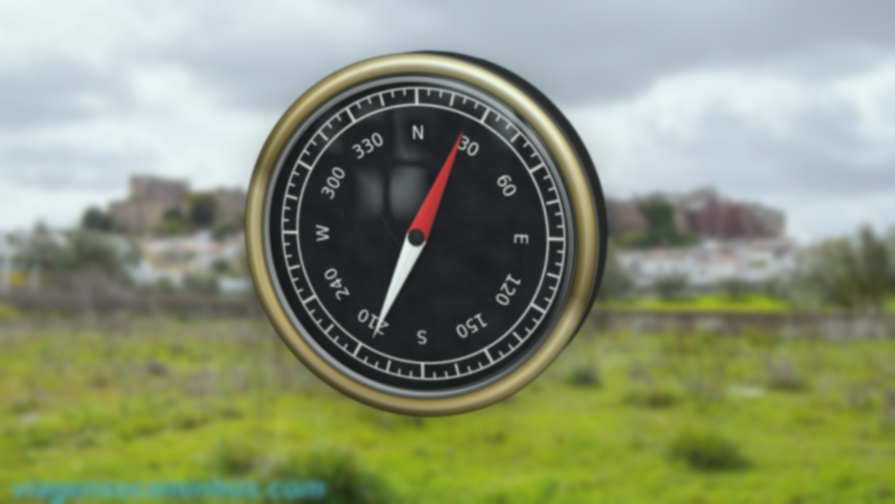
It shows **25** °
